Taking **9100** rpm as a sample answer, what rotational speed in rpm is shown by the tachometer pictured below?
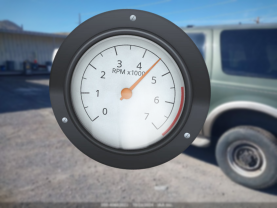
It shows **4500** rpm
